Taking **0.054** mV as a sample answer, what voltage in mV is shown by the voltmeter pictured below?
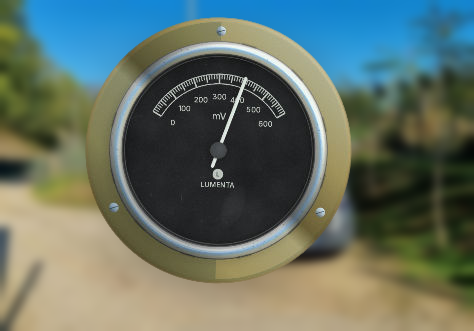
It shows **400** mV
